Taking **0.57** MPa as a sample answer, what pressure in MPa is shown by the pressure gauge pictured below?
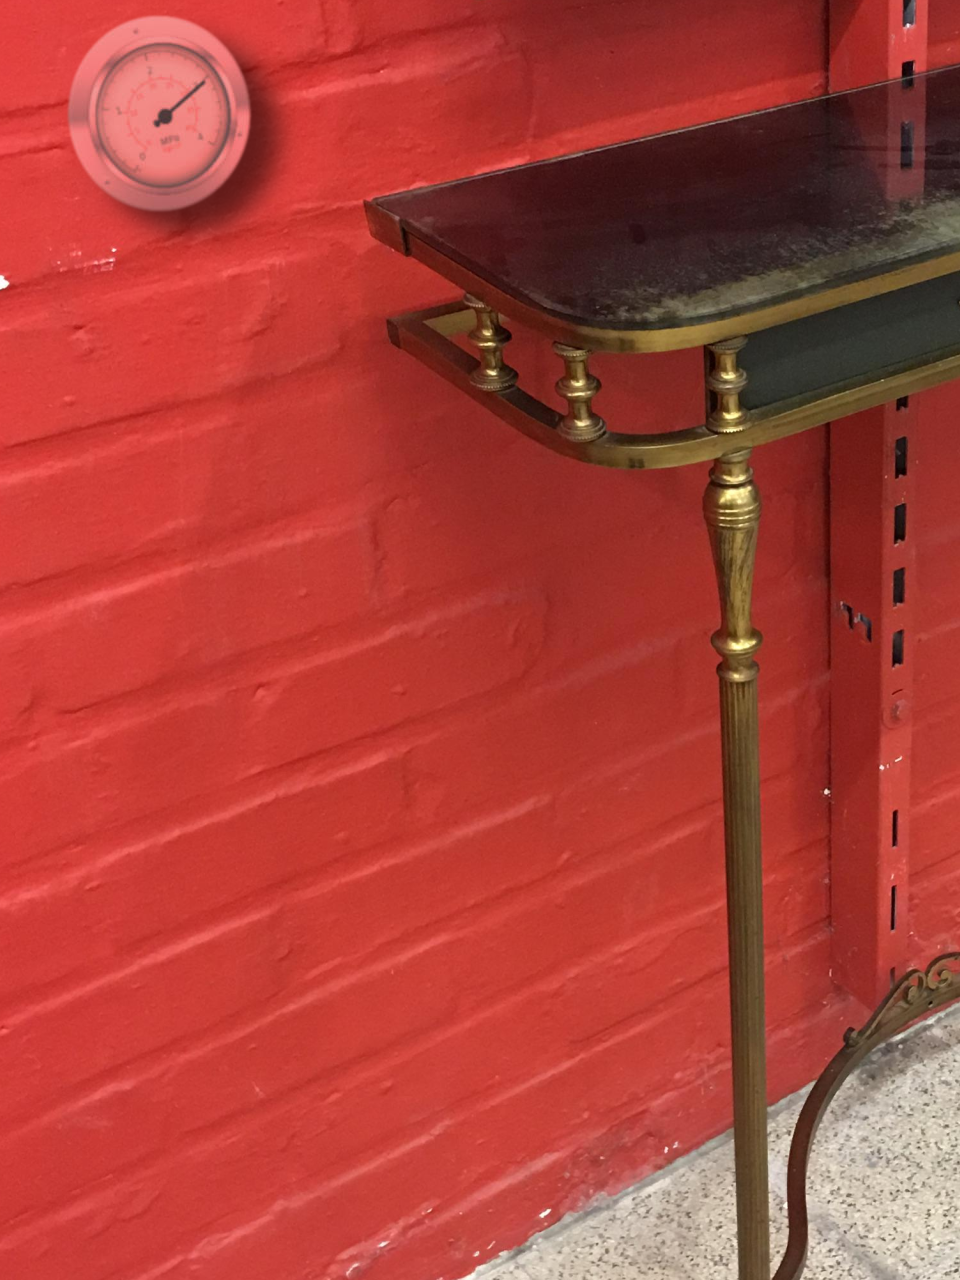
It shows **3** MPa
